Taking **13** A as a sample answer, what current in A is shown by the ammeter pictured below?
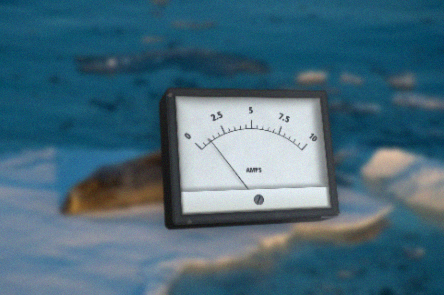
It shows **1** A
